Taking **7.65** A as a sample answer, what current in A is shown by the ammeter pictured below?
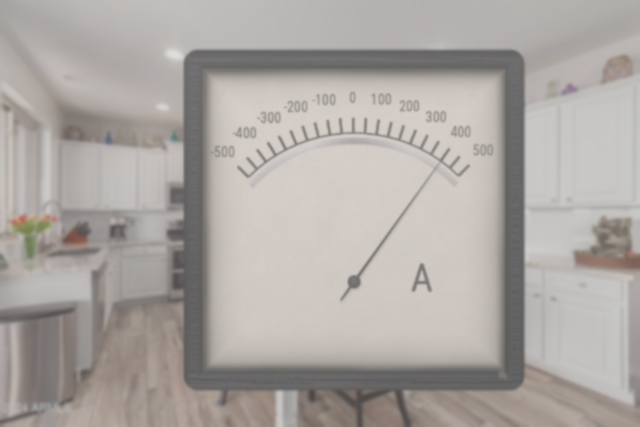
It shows **400** A
